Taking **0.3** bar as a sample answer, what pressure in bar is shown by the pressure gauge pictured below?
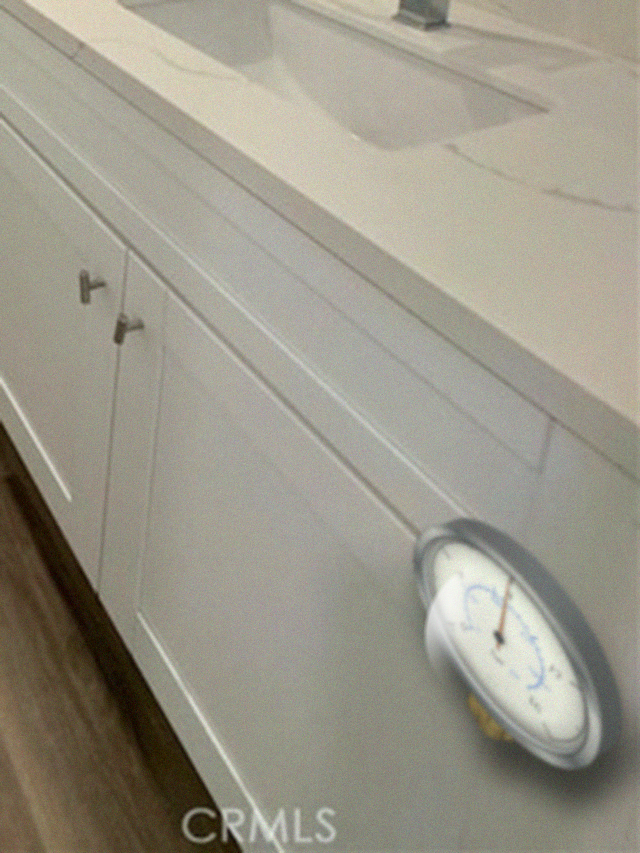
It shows **8** bar
